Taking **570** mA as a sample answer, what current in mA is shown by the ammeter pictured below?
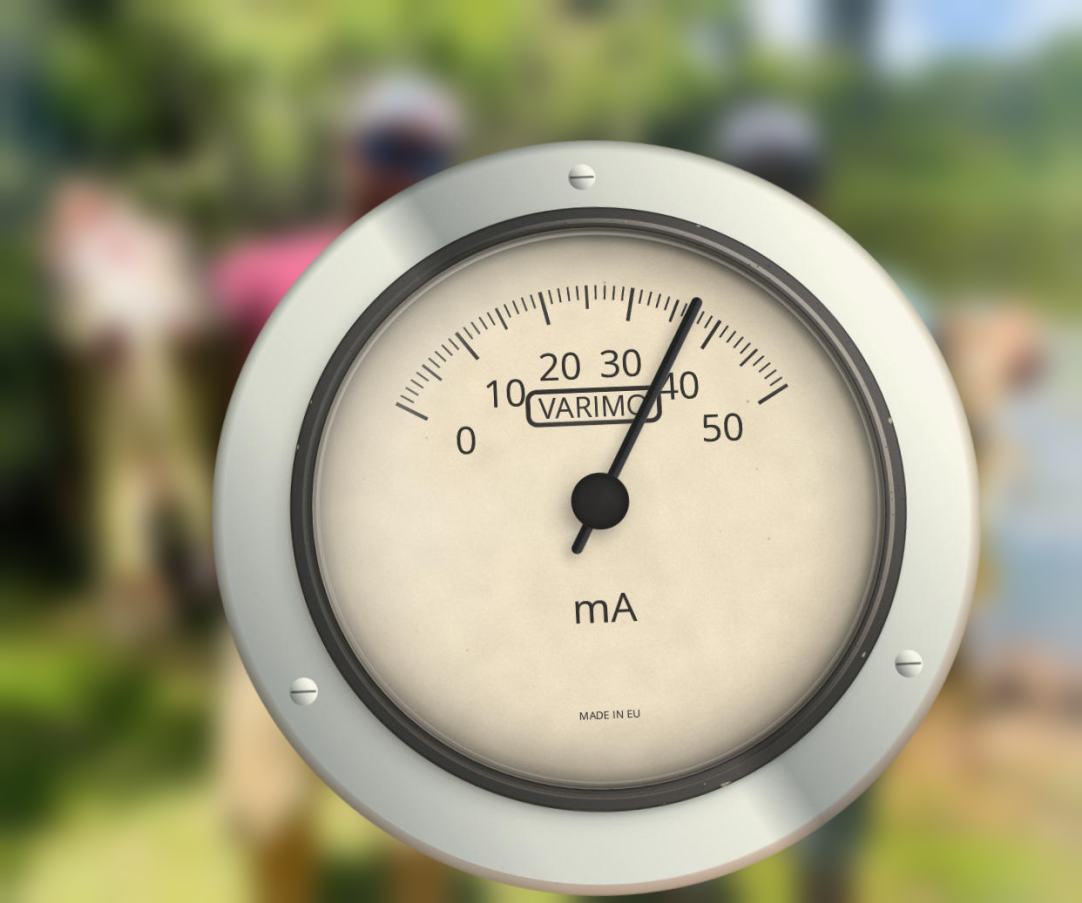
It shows **37** mA
